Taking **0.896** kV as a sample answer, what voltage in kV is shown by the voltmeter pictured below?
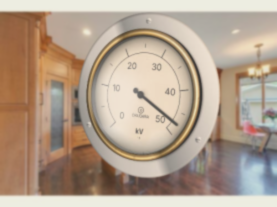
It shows **47.5** kV
